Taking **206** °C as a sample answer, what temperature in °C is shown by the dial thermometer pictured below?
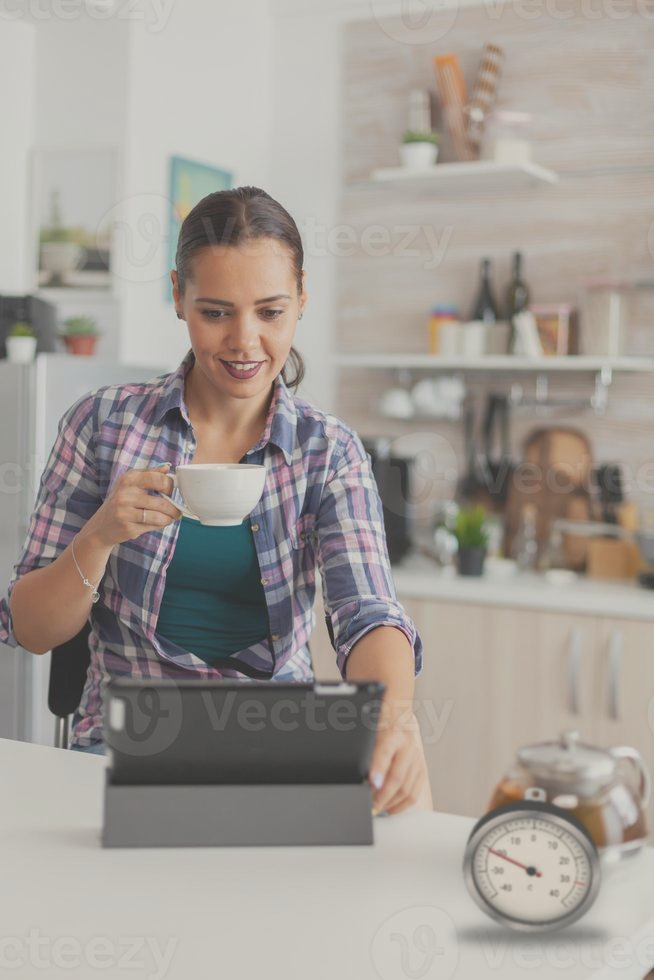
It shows **-20** °C
